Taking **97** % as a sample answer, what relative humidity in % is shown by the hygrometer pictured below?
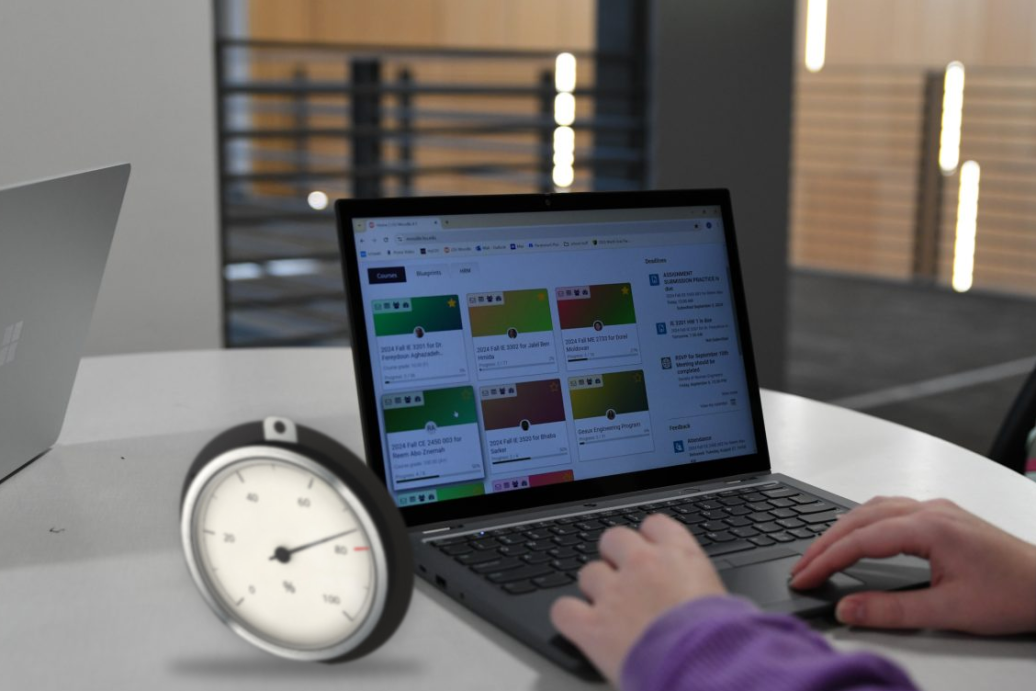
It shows **75** %
